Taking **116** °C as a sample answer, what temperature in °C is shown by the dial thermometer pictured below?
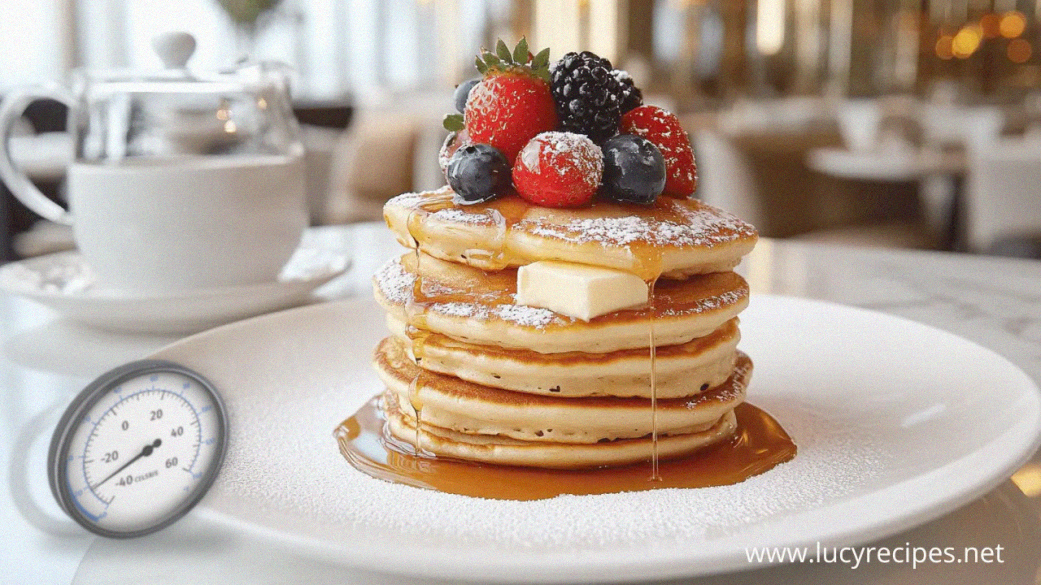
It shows **-30** °C
